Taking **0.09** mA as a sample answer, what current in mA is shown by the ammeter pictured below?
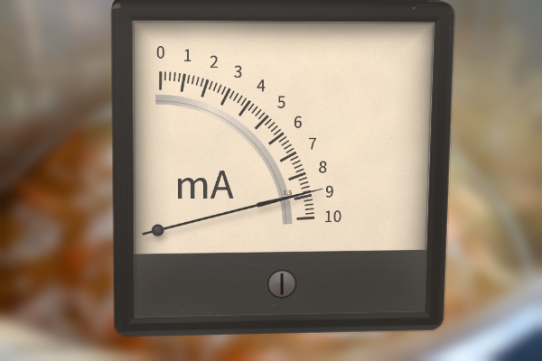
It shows **8.8** mA
